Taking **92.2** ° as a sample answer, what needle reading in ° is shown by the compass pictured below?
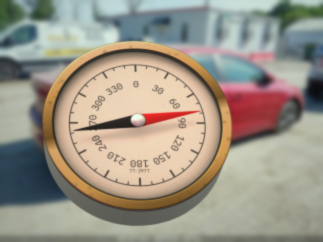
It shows **80** °
